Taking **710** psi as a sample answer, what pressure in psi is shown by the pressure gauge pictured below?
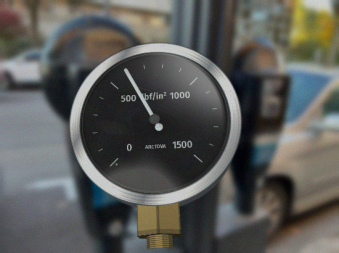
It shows **600** psi
